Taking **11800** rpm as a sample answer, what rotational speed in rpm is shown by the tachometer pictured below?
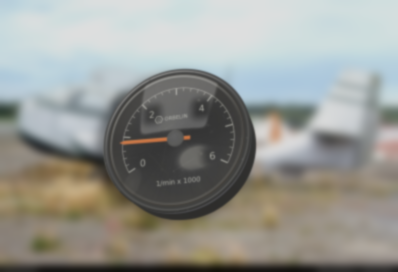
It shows **800** rpm
